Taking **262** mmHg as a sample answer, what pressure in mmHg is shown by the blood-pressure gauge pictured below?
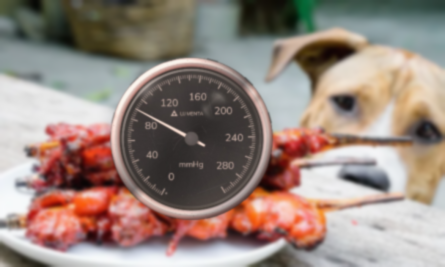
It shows **90** mmHg
